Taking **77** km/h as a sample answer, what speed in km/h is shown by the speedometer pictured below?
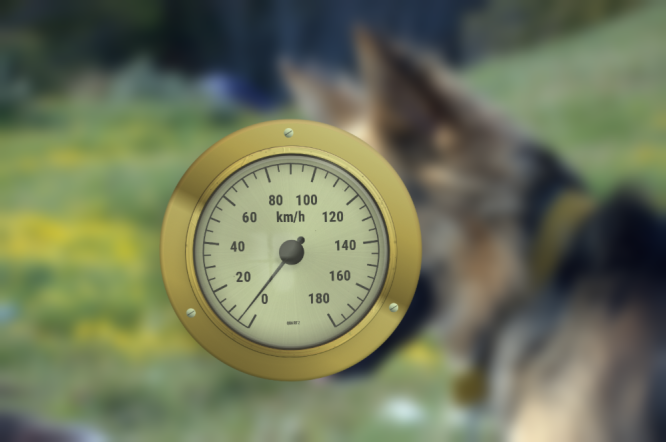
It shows **5** km/h
